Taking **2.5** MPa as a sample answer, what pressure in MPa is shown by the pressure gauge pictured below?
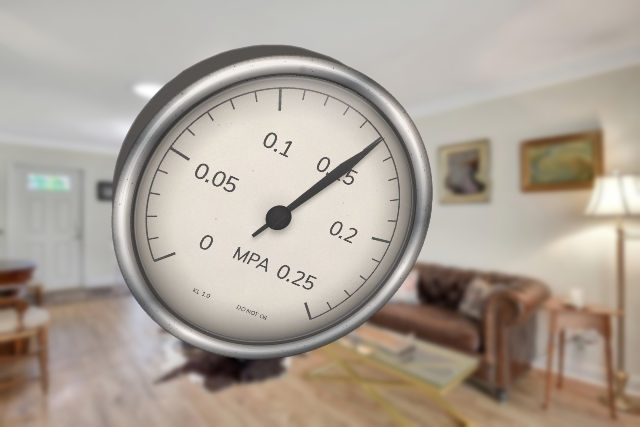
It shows **0.15** MPa
